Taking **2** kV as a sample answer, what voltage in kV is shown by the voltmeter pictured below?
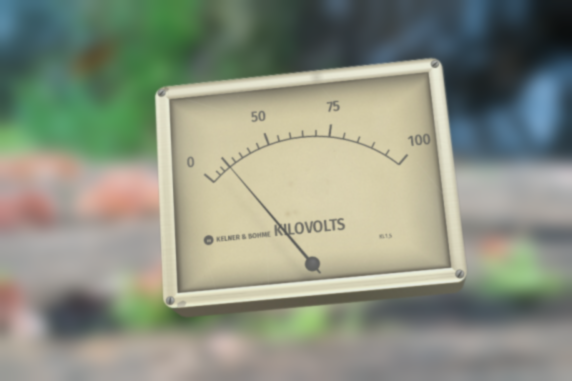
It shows **25** kV
